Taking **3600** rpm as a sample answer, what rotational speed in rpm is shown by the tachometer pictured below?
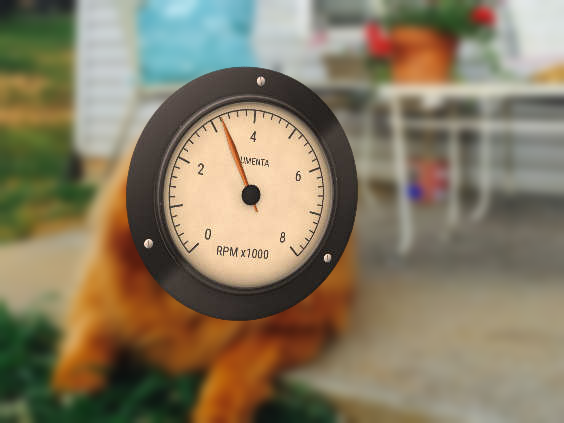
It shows **3200** rpm
